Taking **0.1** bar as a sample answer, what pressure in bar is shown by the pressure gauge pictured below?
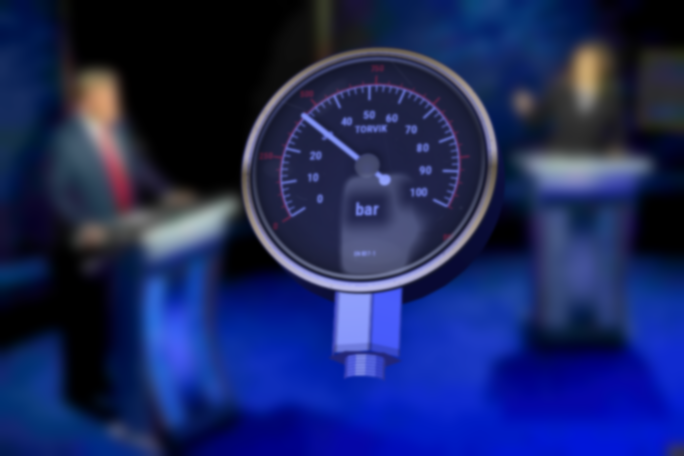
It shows **30** bar
